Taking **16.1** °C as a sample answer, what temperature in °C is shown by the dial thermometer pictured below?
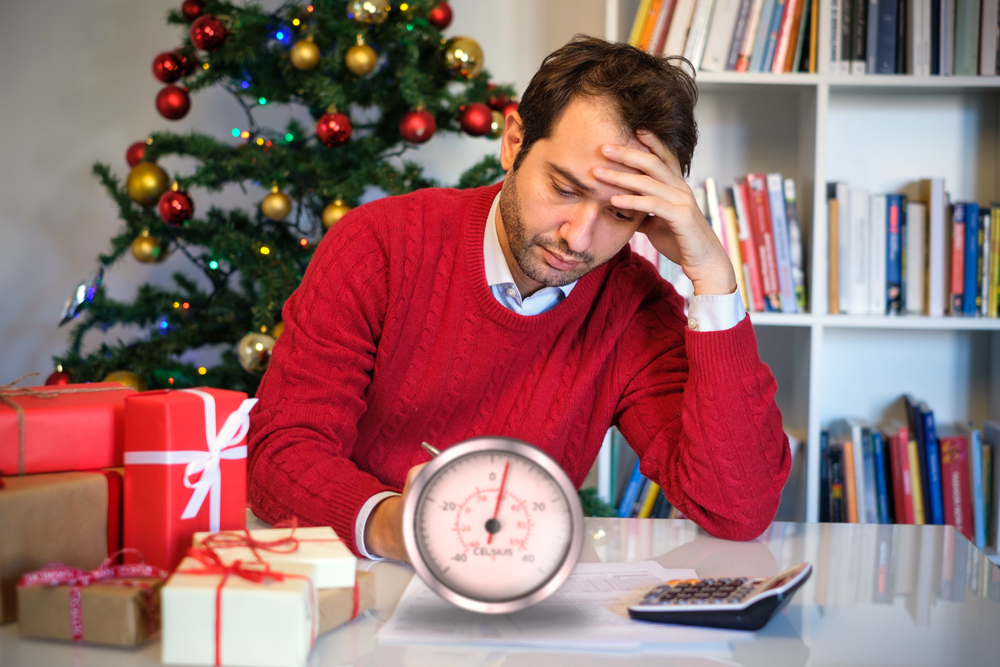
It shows **4** °C
